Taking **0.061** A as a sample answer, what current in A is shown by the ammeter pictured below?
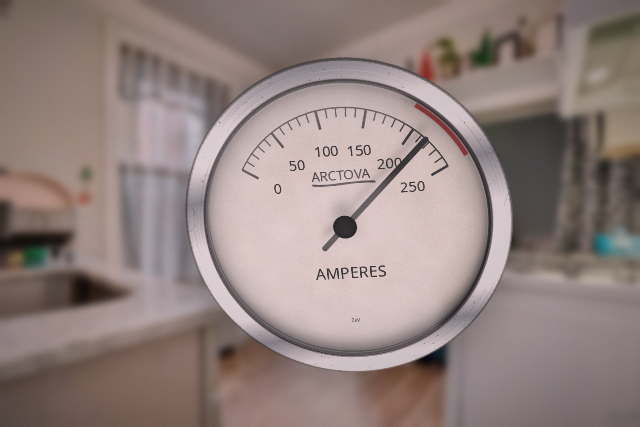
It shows **215** A
